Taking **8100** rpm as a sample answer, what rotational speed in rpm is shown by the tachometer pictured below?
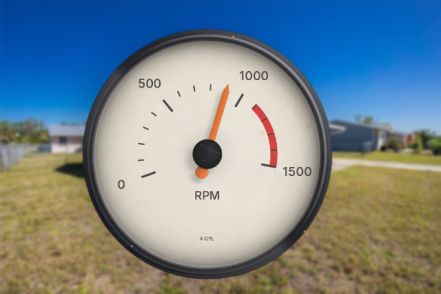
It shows **900** rpm
